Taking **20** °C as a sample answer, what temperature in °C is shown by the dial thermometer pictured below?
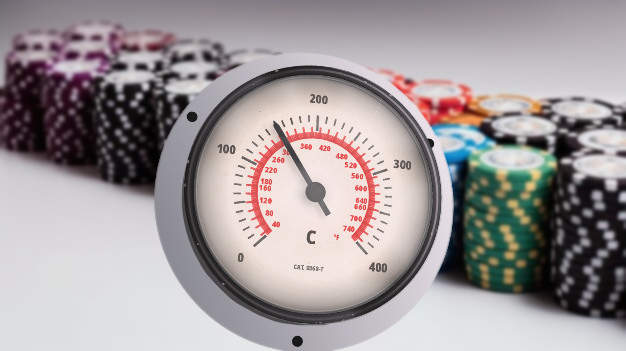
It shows **150** °C
